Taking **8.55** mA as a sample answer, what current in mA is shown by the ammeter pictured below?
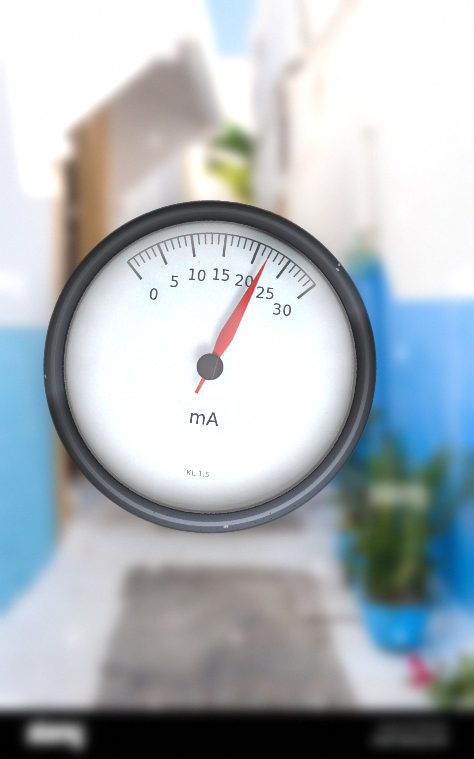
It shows **22** mA
